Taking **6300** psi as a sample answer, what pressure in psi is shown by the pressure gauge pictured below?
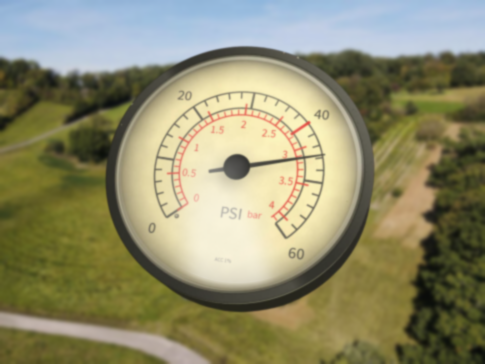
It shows **46** psi
